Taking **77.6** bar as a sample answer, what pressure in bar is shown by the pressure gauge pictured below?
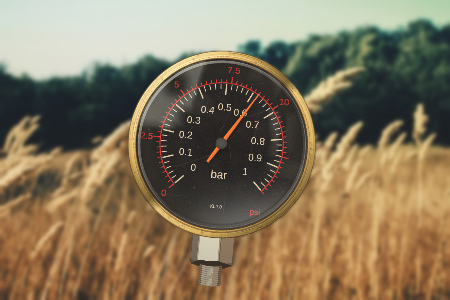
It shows **0.62** bar
